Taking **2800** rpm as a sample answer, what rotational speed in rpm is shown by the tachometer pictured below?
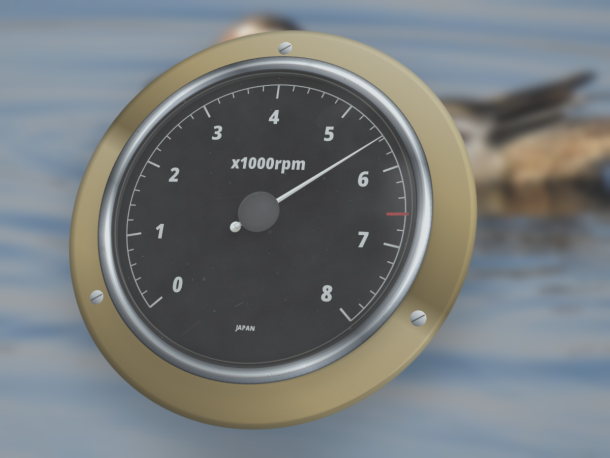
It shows **5600** rpm
